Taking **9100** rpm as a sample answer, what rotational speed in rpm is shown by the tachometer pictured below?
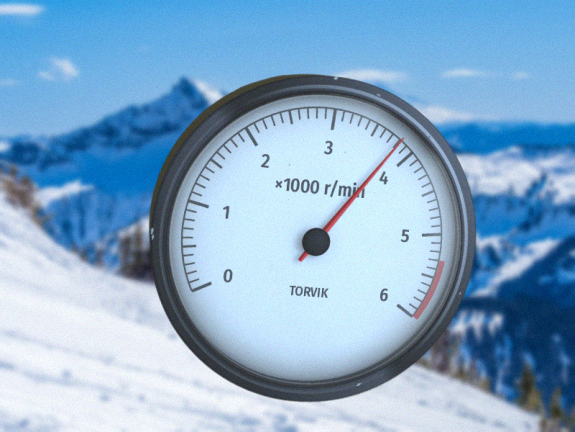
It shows **3800** rpm
